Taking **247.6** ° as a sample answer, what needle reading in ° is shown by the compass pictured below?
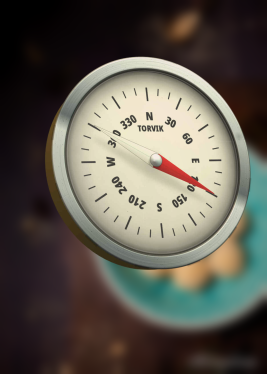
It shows **120** °
